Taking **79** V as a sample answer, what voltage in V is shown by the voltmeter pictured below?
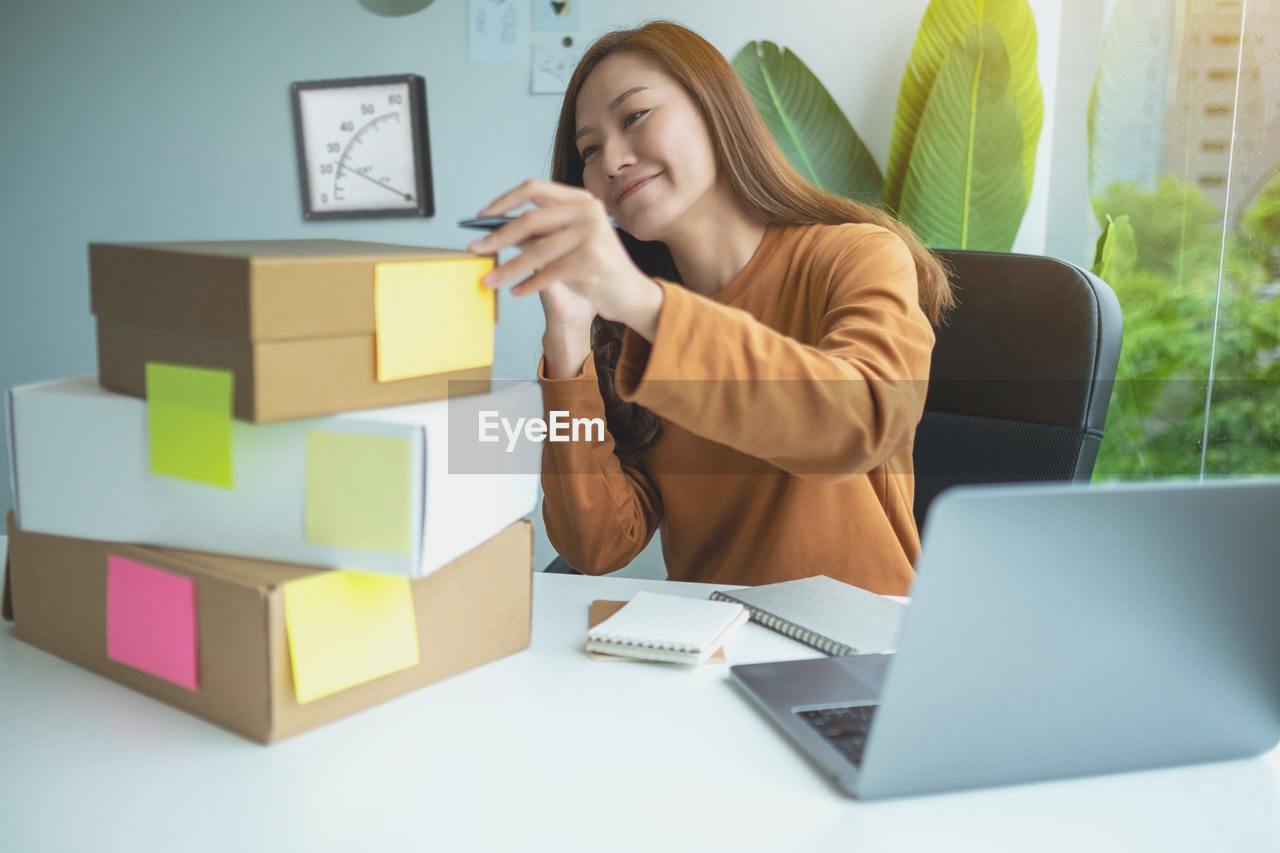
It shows **25** V
